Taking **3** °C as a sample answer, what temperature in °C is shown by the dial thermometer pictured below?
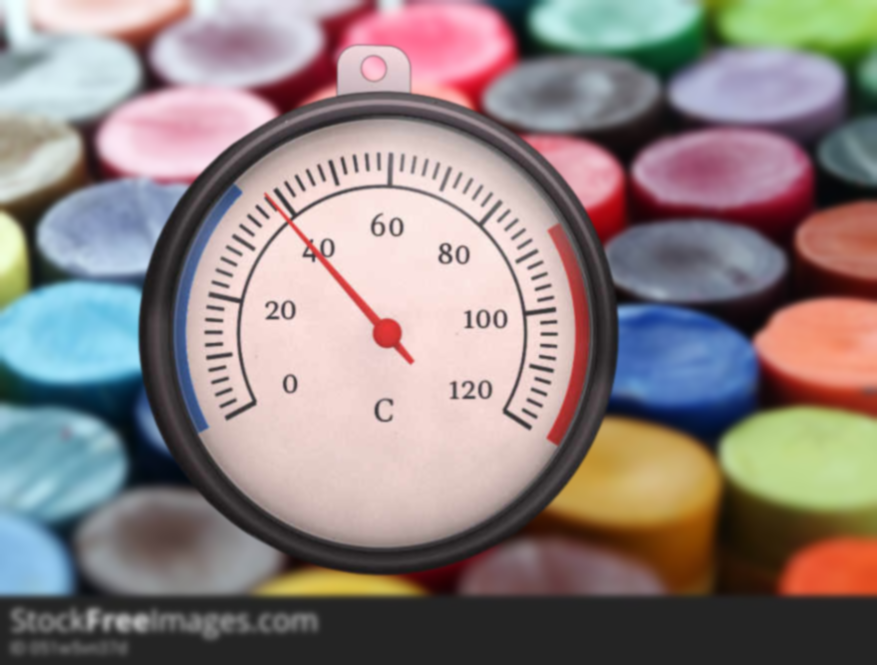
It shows **38** °C
